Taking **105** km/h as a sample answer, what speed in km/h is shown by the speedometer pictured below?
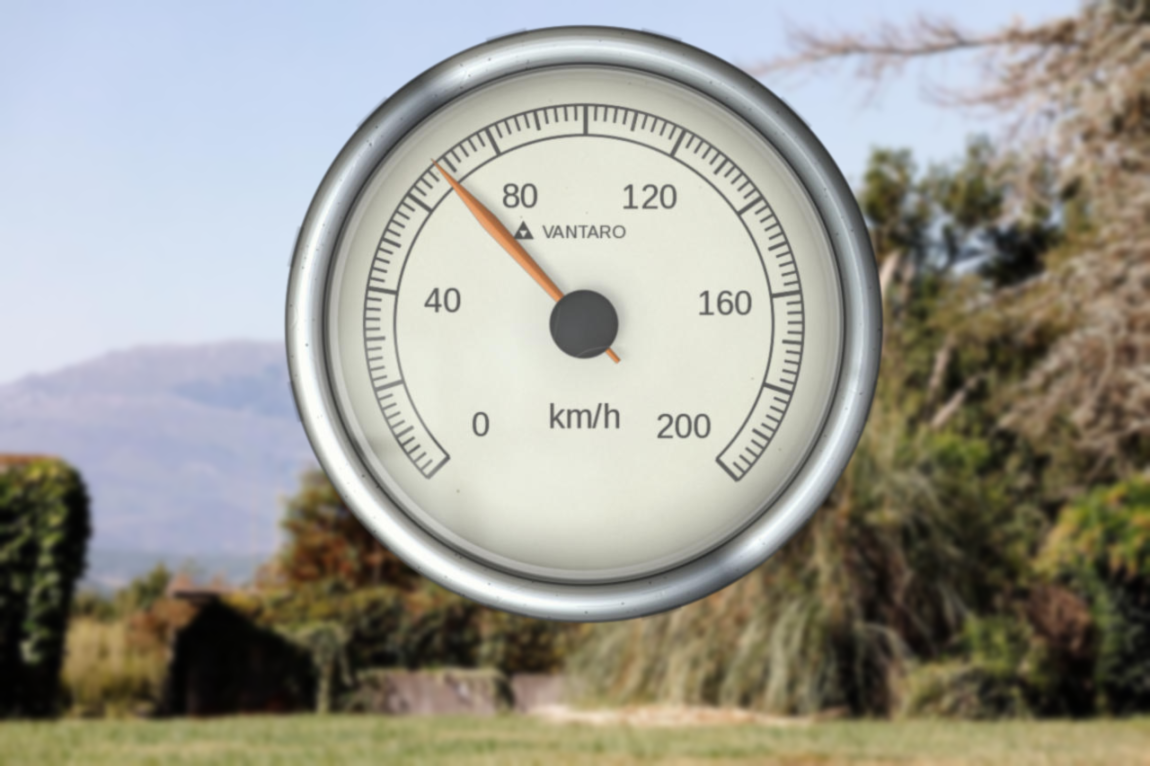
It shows **68** km/h
